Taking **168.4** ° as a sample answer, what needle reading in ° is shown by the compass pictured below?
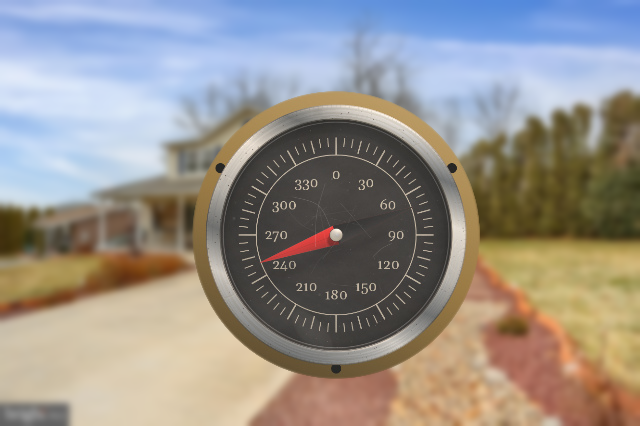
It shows **250** °
